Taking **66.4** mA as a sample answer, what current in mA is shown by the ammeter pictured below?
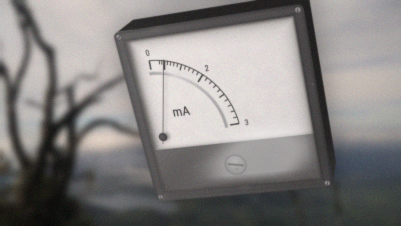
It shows **1** mA
